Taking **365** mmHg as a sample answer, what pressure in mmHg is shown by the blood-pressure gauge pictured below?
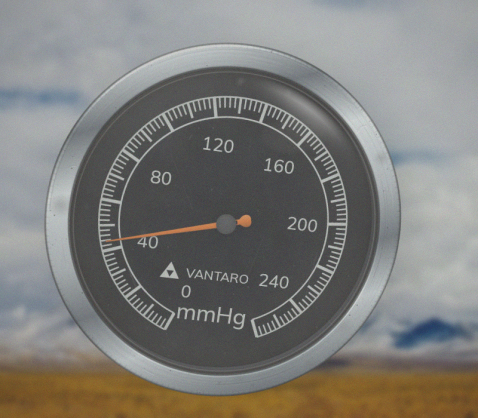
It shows **44** mmHg
